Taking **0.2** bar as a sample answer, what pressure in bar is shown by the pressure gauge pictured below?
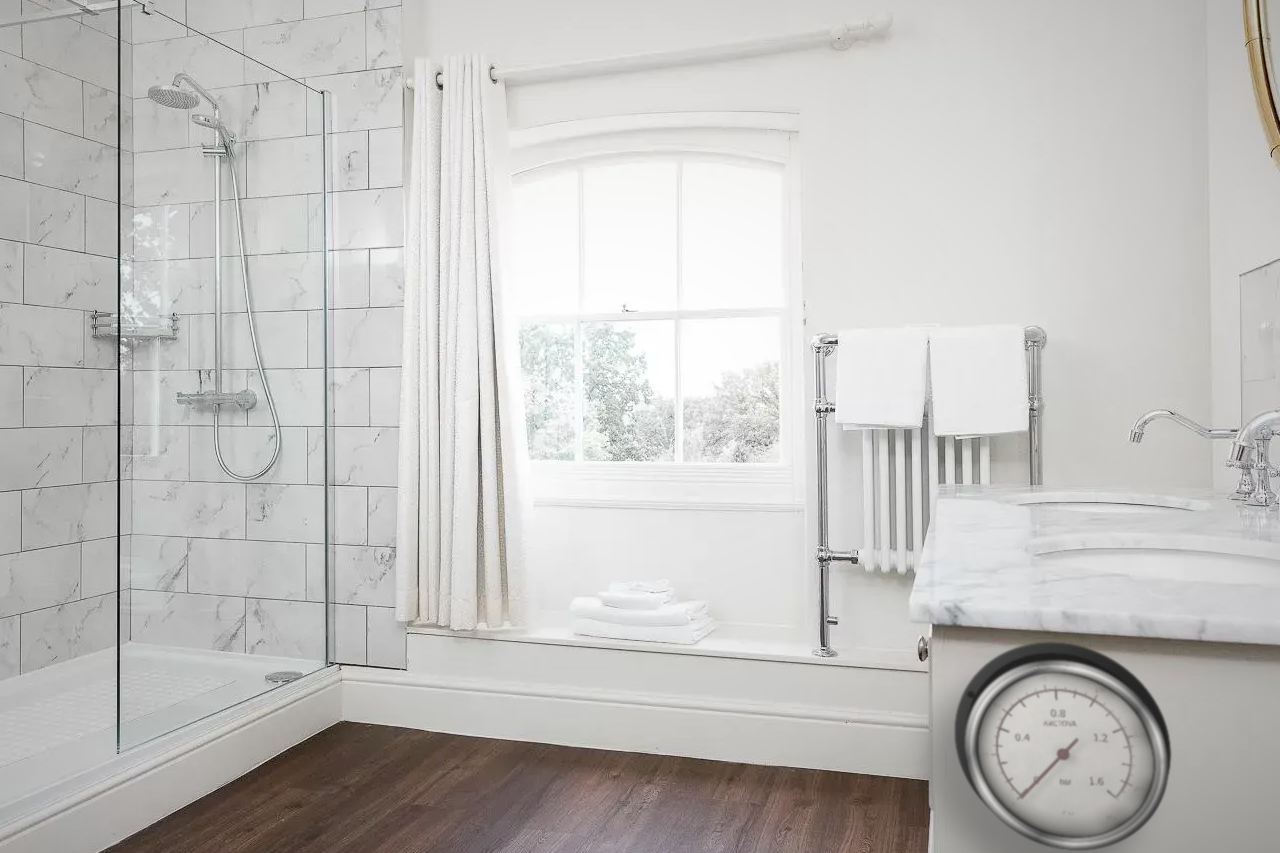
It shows **0** bar
